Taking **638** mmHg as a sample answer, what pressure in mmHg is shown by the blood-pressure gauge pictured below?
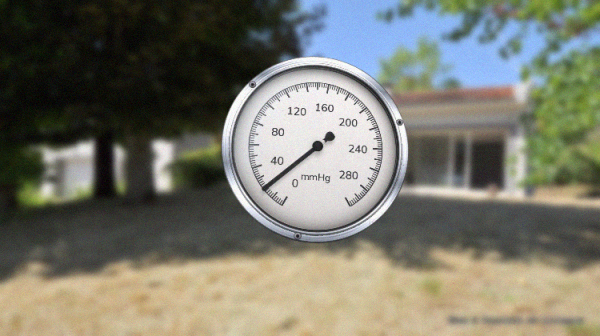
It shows **20** mmHg
